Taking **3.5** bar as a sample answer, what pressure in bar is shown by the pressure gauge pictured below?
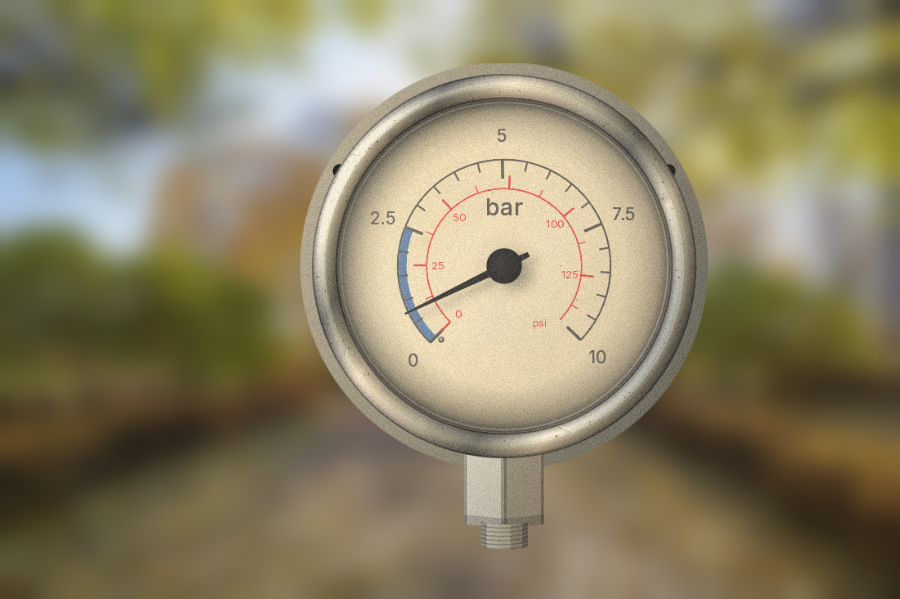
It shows **0.75** bar
